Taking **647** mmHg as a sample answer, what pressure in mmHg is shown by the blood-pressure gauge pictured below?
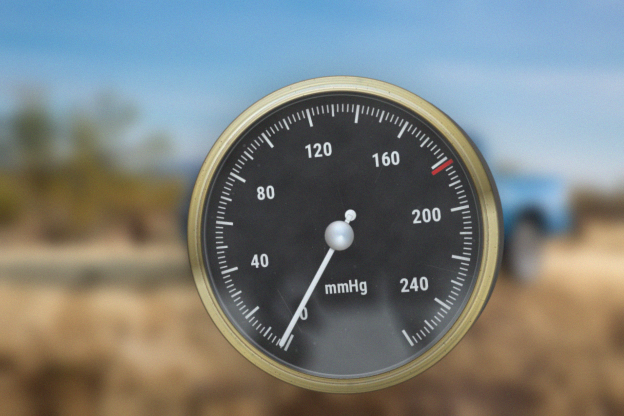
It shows **2** mmHg
